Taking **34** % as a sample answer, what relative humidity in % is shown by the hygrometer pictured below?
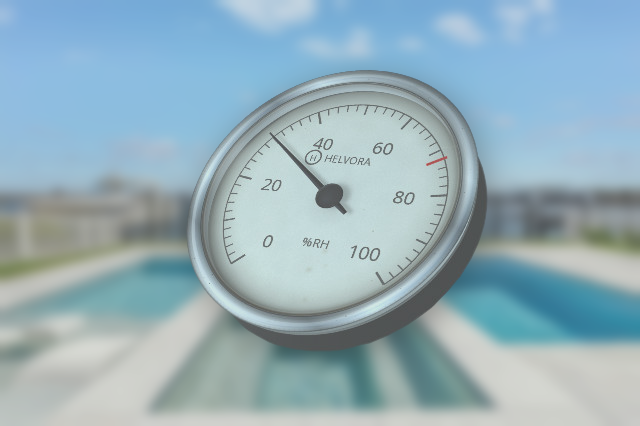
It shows **30** %
